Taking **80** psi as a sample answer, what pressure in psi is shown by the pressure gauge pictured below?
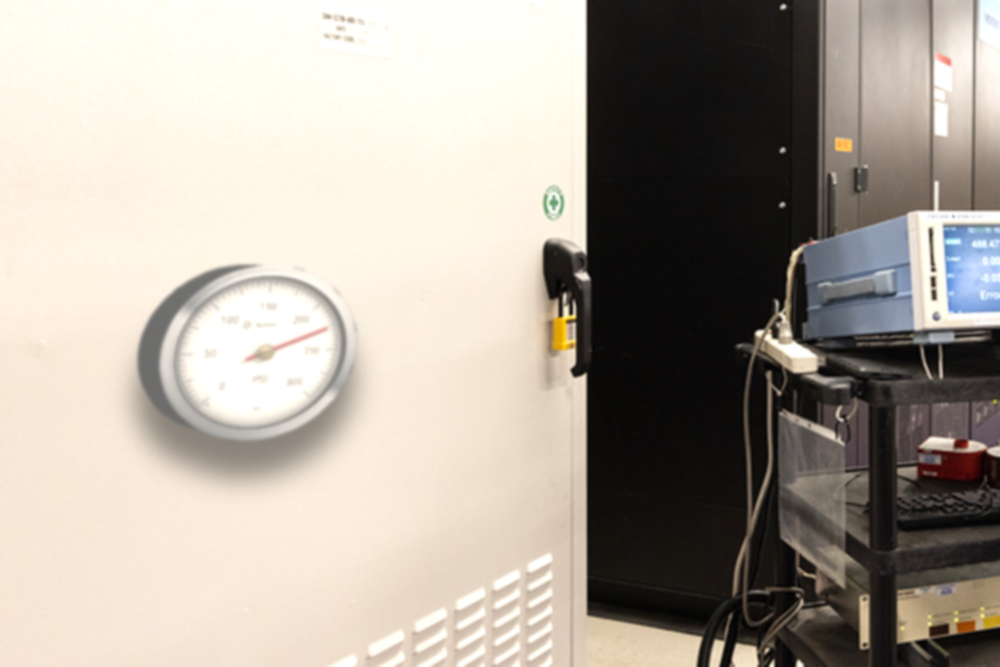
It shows **225** psi
